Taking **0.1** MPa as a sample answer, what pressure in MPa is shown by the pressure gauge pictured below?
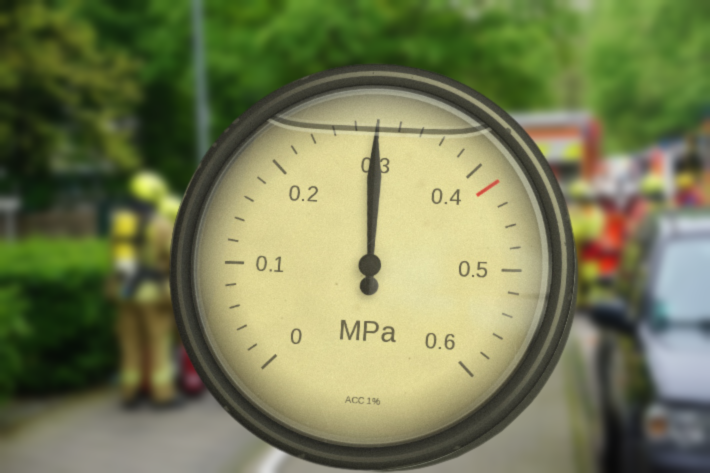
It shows **0.3** MPa
